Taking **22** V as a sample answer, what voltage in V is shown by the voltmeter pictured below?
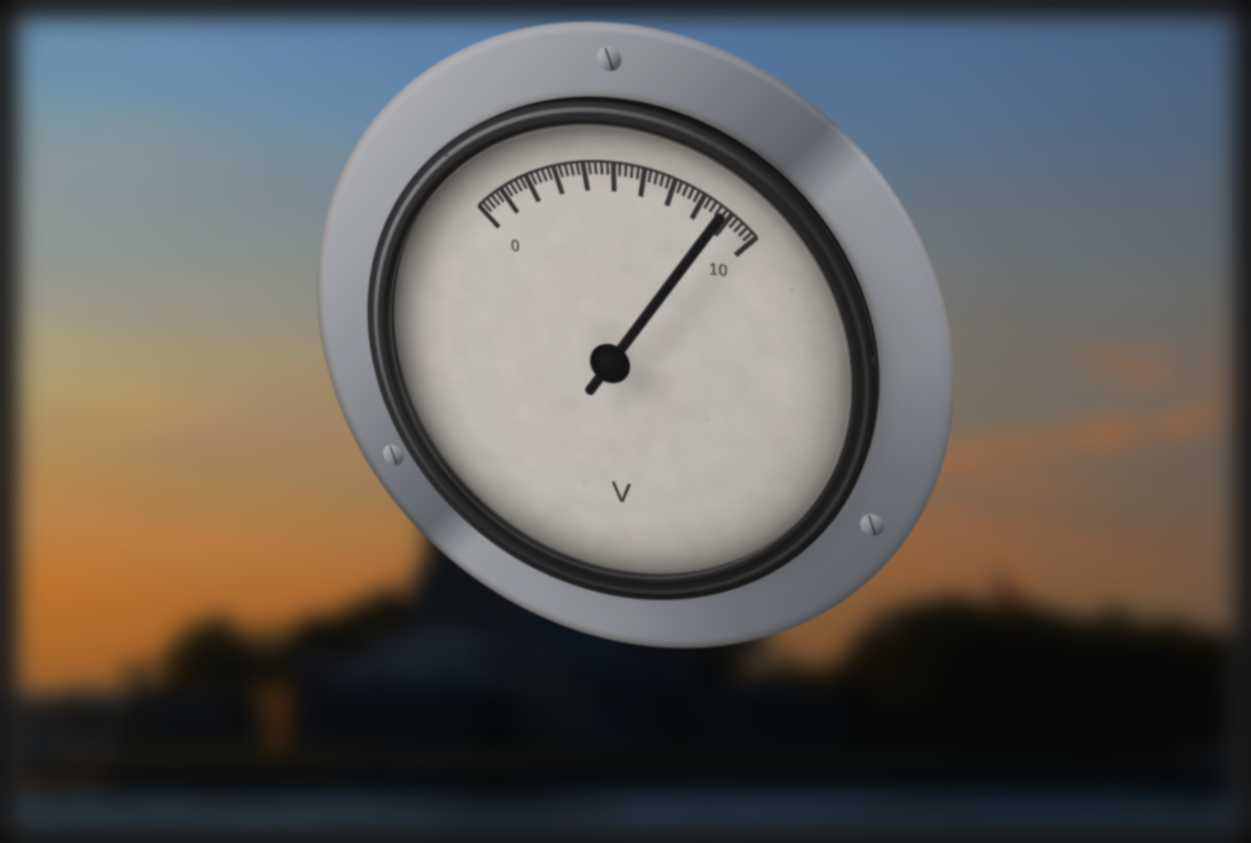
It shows **8.8** V
